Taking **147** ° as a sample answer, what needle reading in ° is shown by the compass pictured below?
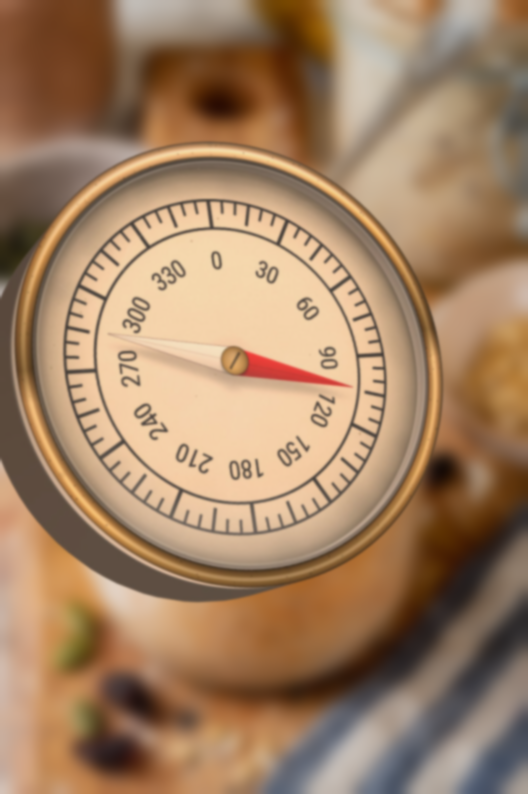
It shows **105** °
